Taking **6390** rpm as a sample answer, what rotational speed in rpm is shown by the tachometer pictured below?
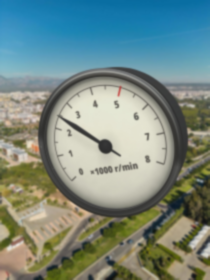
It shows **2500** rpm
